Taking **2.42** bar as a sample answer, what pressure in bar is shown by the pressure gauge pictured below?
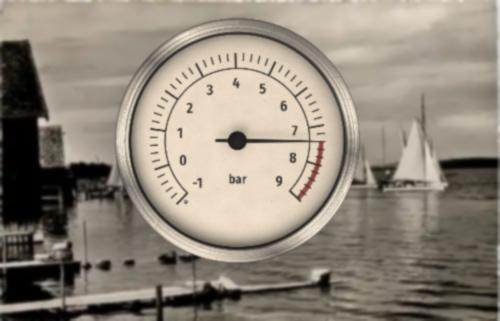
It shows **7.4** bar
